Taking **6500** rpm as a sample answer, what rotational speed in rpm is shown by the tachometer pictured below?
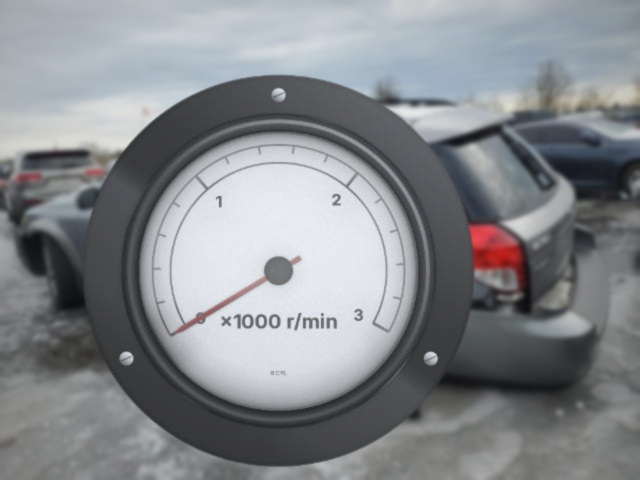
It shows **0** rpm
